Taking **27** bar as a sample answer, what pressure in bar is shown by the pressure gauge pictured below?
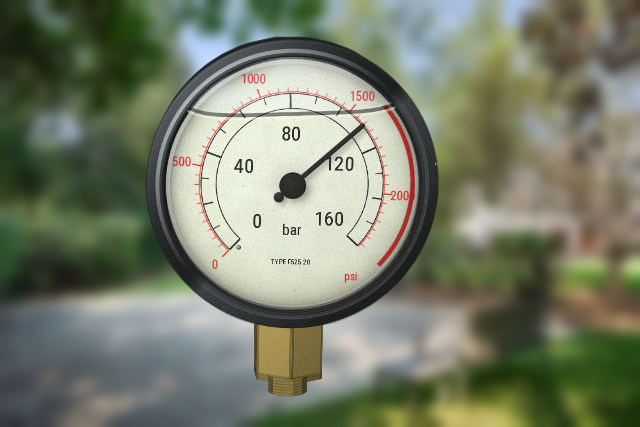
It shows **110** bar
